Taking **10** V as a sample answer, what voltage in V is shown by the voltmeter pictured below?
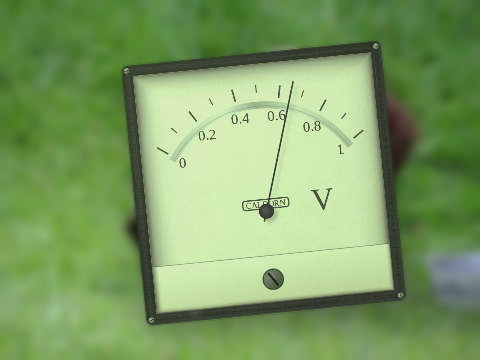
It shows **0.65** V
